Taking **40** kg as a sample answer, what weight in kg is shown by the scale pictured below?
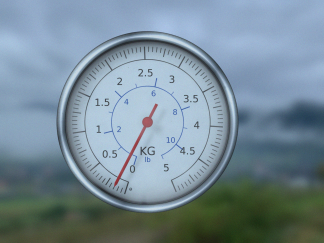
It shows **0.15** kg
